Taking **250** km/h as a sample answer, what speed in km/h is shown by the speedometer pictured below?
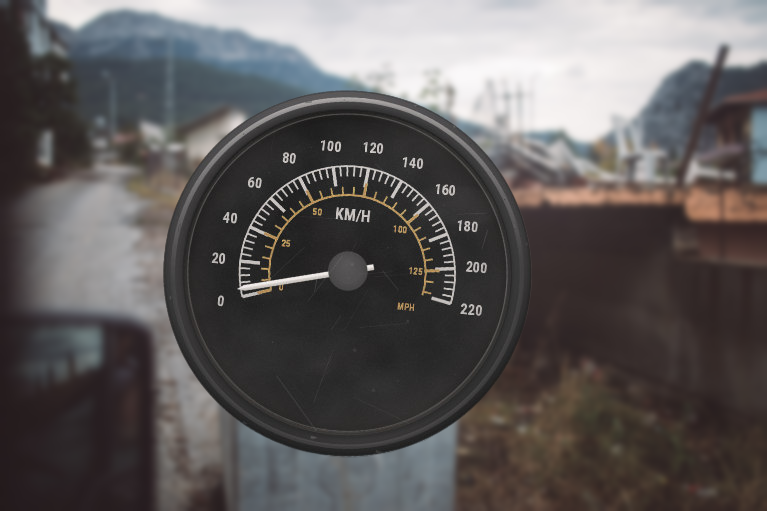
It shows **4** km/h
